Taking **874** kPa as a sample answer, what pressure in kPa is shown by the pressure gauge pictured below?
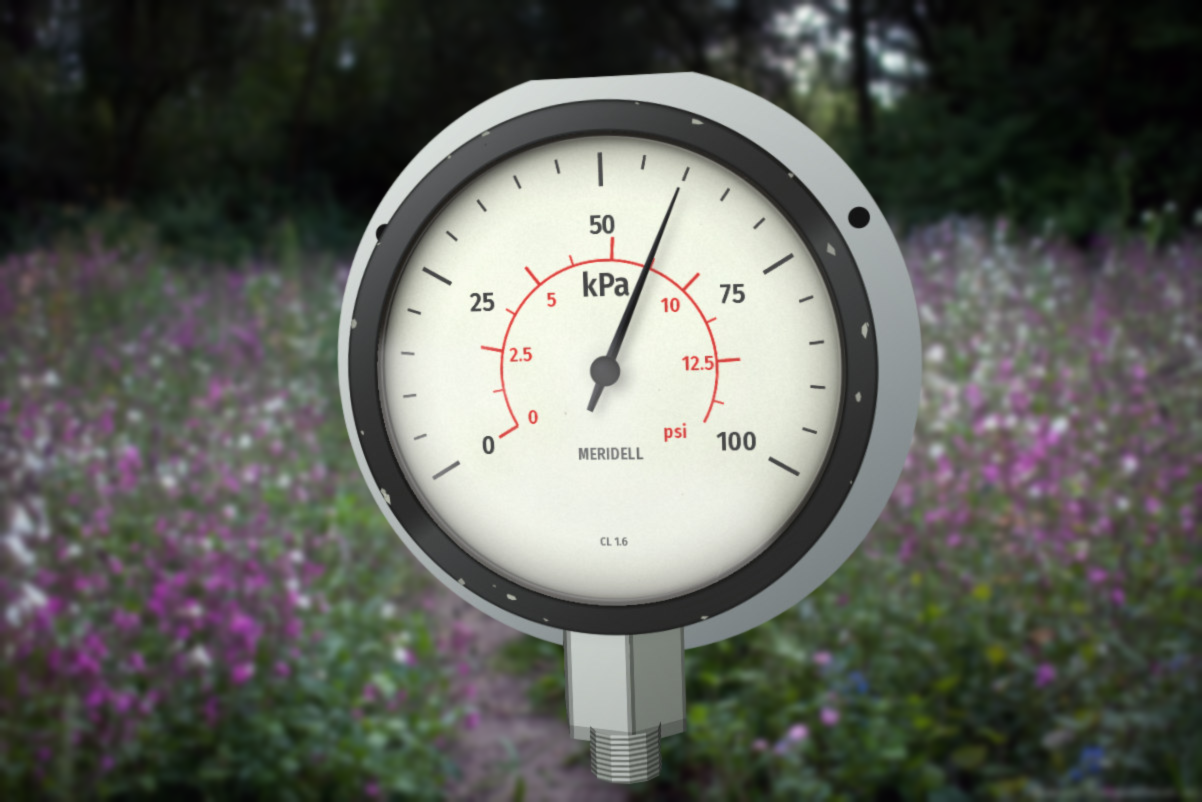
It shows **60** kPa
